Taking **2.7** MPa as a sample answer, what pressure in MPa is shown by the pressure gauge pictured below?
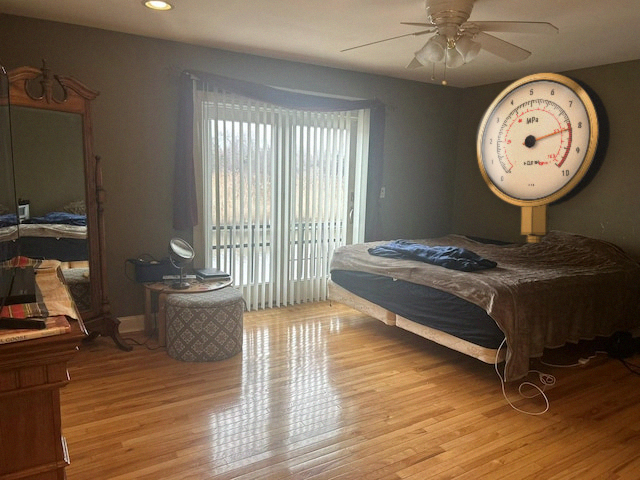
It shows **8** MPa
